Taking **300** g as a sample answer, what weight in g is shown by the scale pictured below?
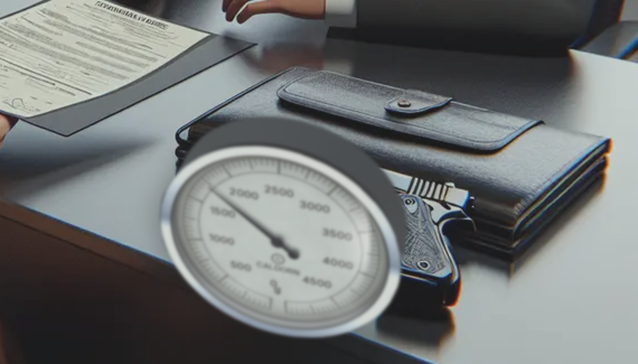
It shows **1750** g
